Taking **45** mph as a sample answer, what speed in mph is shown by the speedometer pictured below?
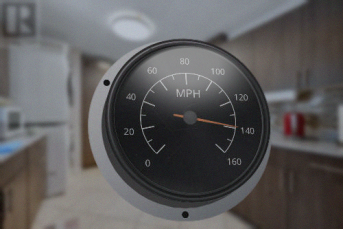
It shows **140** mph
